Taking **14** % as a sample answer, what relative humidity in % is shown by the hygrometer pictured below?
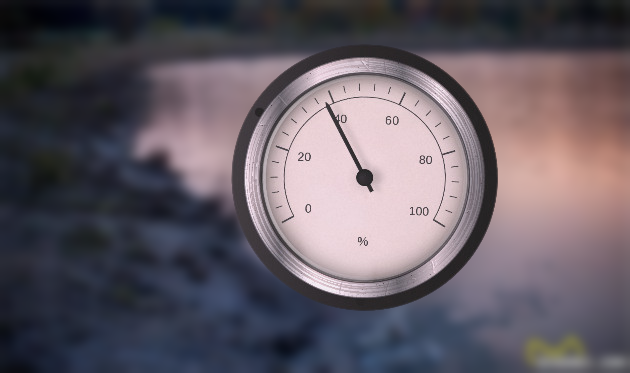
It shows **38** %
